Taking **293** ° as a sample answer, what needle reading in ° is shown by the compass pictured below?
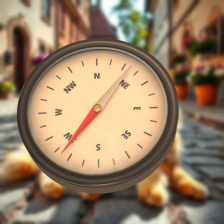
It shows **217.5** °
